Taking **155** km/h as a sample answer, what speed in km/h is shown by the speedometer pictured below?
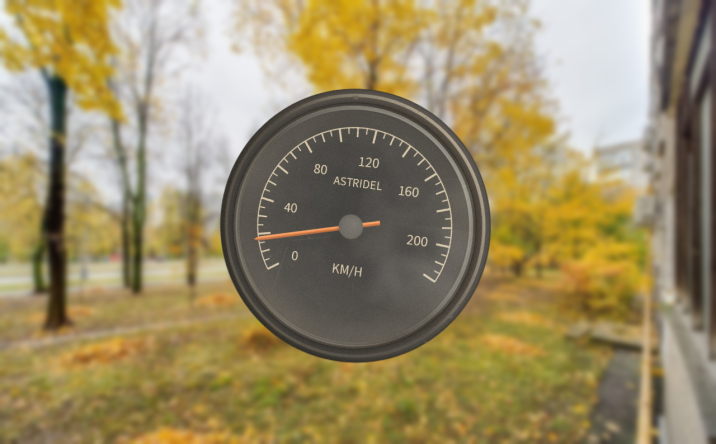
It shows **17.5** km/h
